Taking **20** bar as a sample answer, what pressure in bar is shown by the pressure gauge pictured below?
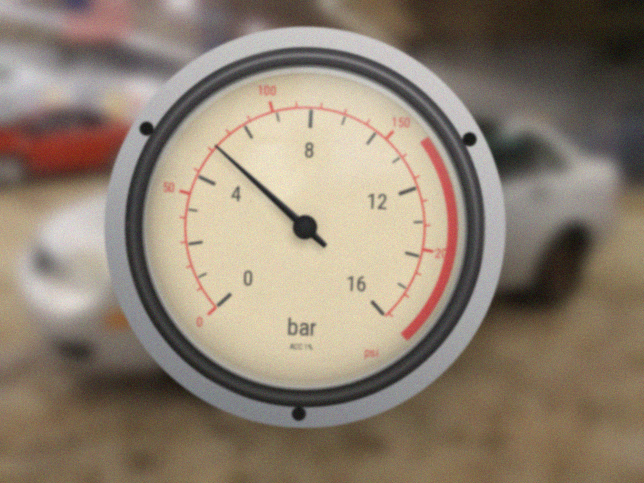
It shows **5** bar
